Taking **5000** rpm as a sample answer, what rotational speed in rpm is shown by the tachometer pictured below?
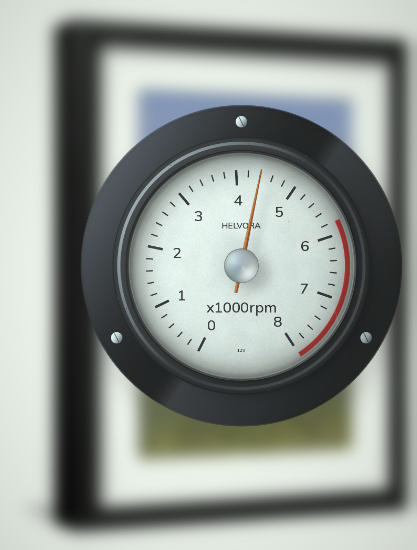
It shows **4400** rpm
